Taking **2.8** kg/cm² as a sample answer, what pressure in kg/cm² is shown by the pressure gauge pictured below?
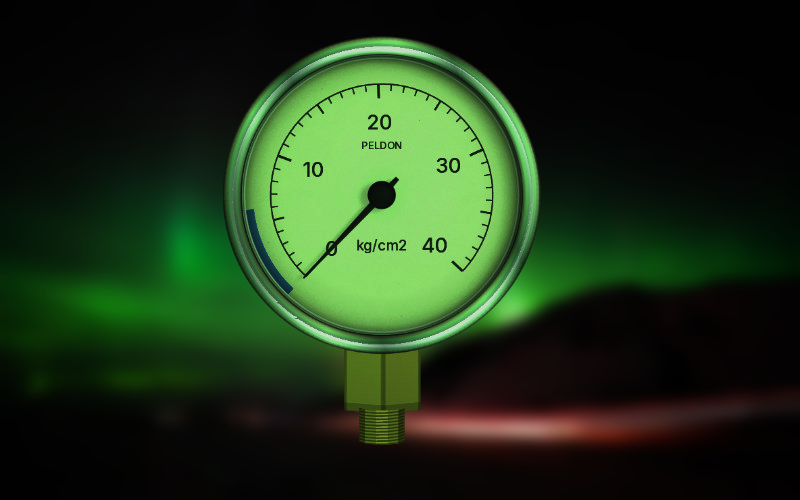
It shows **0** kg/cm²
